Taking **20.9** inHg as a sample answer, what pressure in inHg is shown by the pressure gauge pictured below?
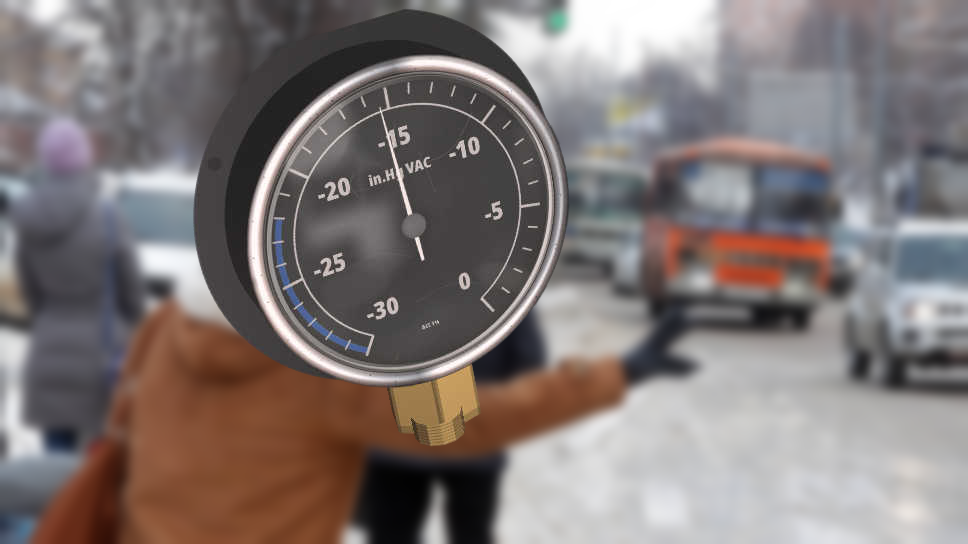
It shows **-15.5** inHg
